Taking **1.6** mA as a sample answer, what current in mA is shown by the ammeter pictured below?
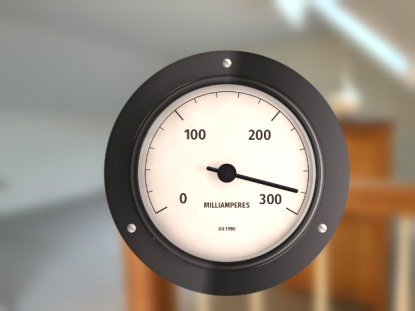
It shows **280** mA
